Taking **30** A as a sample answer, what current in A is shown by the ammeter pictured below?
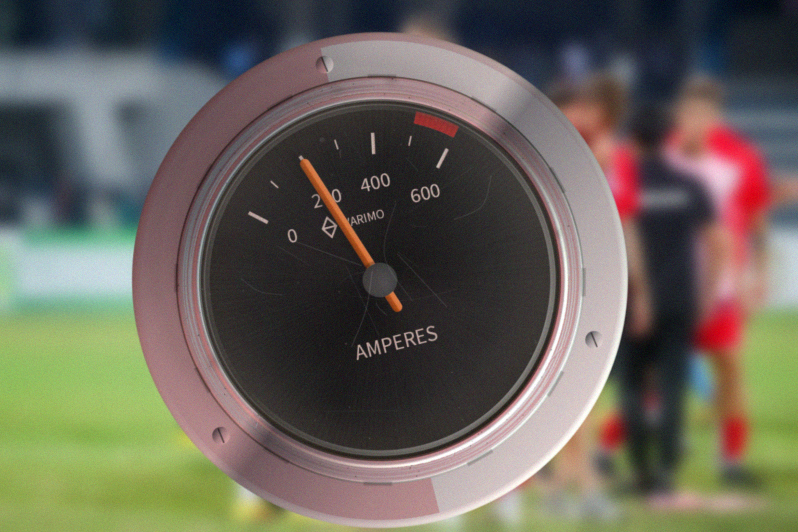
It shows **200** A
